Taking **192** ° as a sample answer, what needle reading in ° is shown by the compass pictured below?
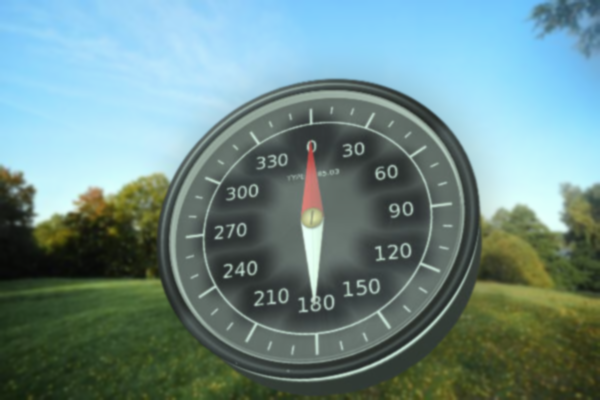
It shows **0** °
